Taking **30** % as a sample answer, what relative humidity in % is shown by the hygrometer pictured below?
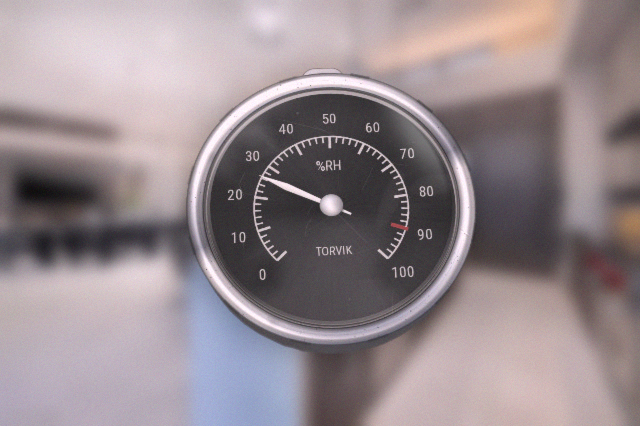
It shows **26** %
